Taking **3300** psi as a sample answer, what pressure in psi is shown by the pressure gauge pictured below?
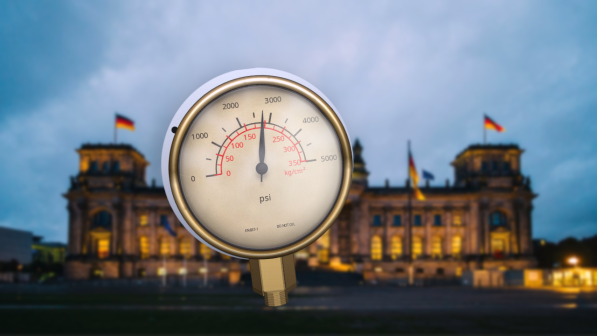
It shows **2750** psi
